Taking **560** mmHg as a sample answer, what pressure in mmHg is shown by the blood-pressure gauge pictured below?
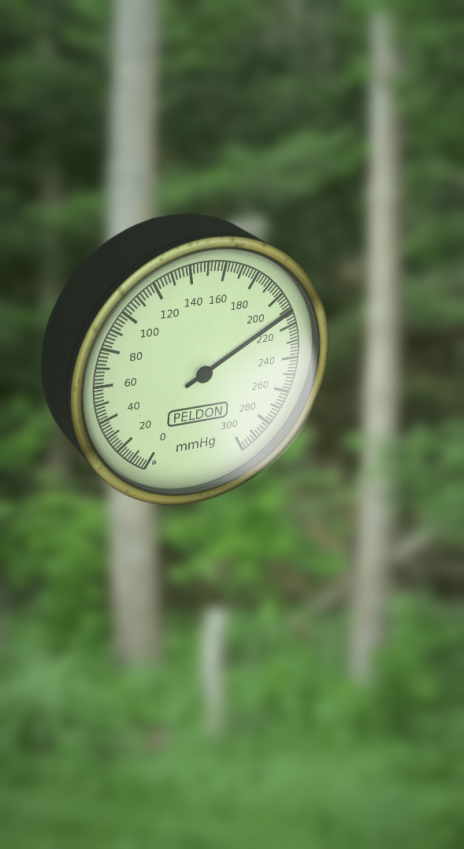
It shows **210** mmHg
